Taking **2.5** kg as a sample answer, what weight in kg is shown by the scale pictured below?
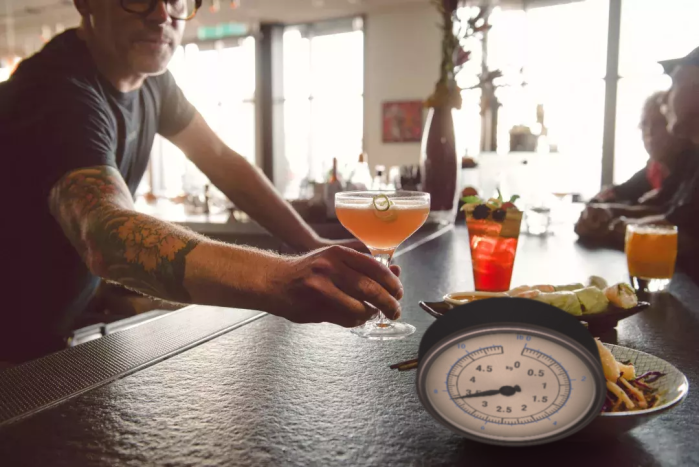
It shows **3.5** kg
